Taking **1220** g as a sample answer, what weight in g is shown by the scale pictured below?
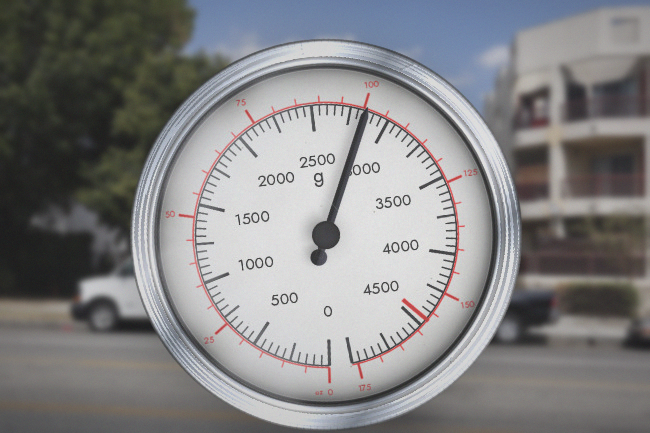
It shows **2850** g
